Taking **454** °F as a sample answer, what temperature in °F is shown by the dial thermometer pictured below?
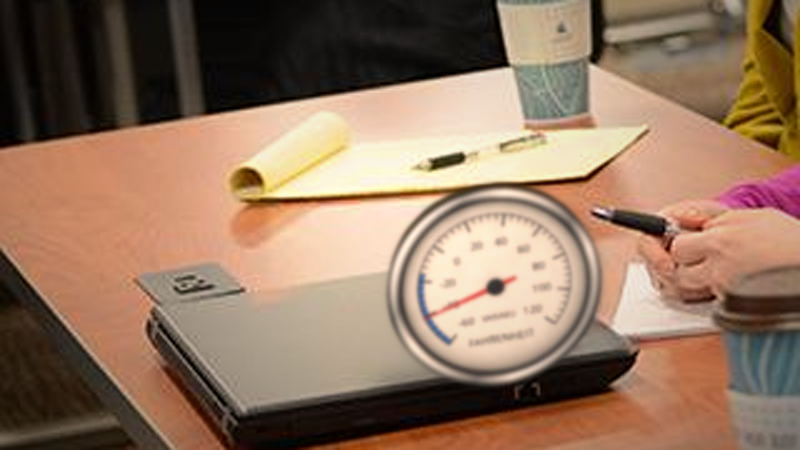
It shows **-40** °F
